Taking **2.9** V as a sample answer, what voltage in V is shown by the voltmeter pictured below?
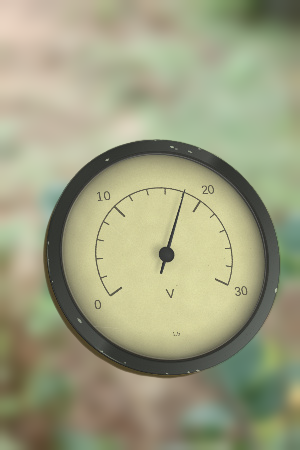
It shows **18** V
